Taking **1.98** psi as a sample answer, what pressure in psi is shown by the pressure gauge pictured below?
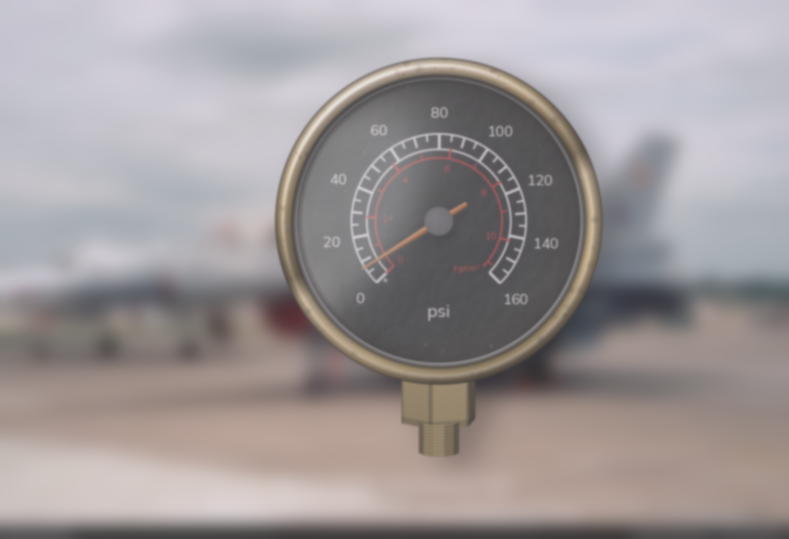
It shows **7.5** psi
